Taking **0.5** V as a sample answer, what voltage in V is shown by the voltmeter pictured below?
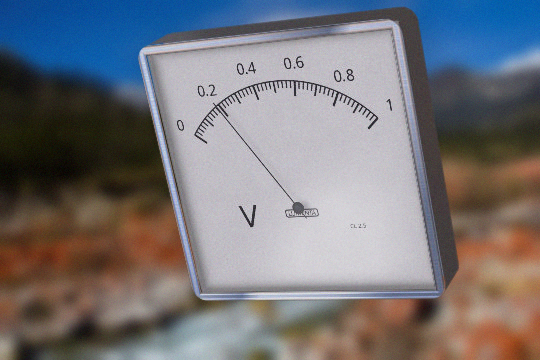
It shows **0.2** V
